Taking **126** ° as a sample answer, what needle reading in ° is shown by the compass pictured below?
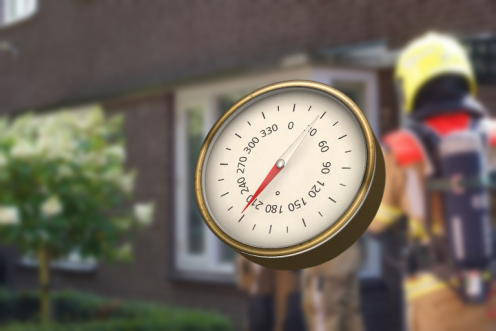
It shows **210** °
